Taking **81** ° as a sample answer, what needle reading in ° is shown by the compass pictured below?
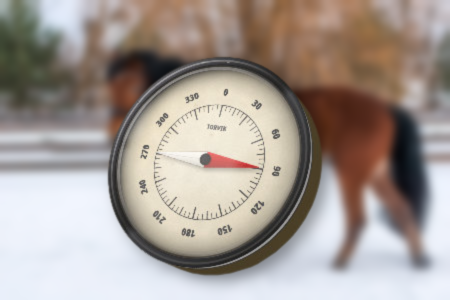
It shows **90** °
